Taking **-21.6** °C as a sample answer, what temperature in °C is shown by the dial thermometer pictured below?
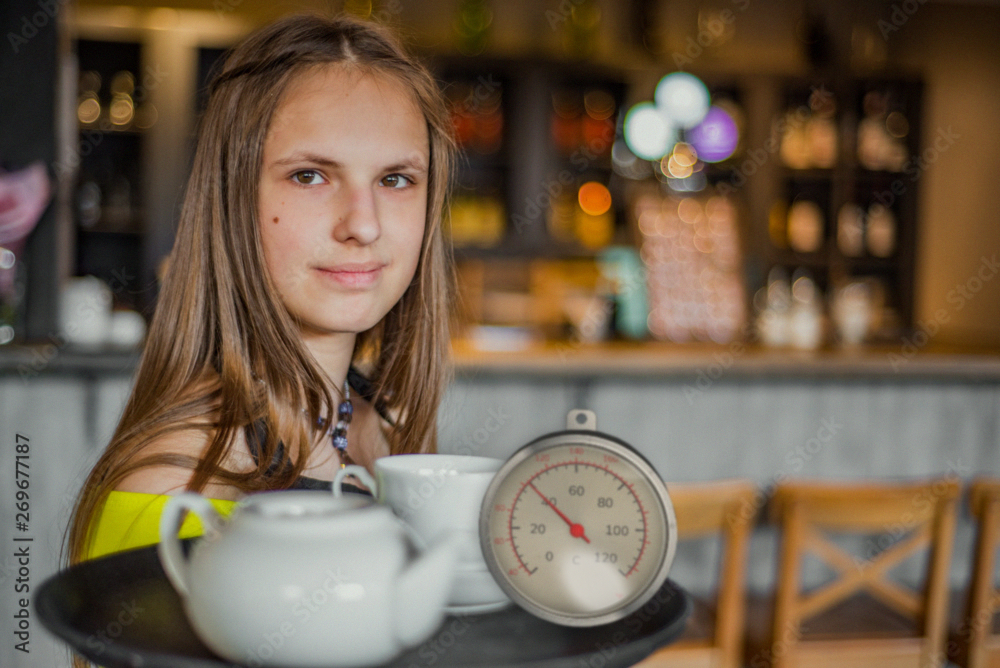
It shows **40** °C
